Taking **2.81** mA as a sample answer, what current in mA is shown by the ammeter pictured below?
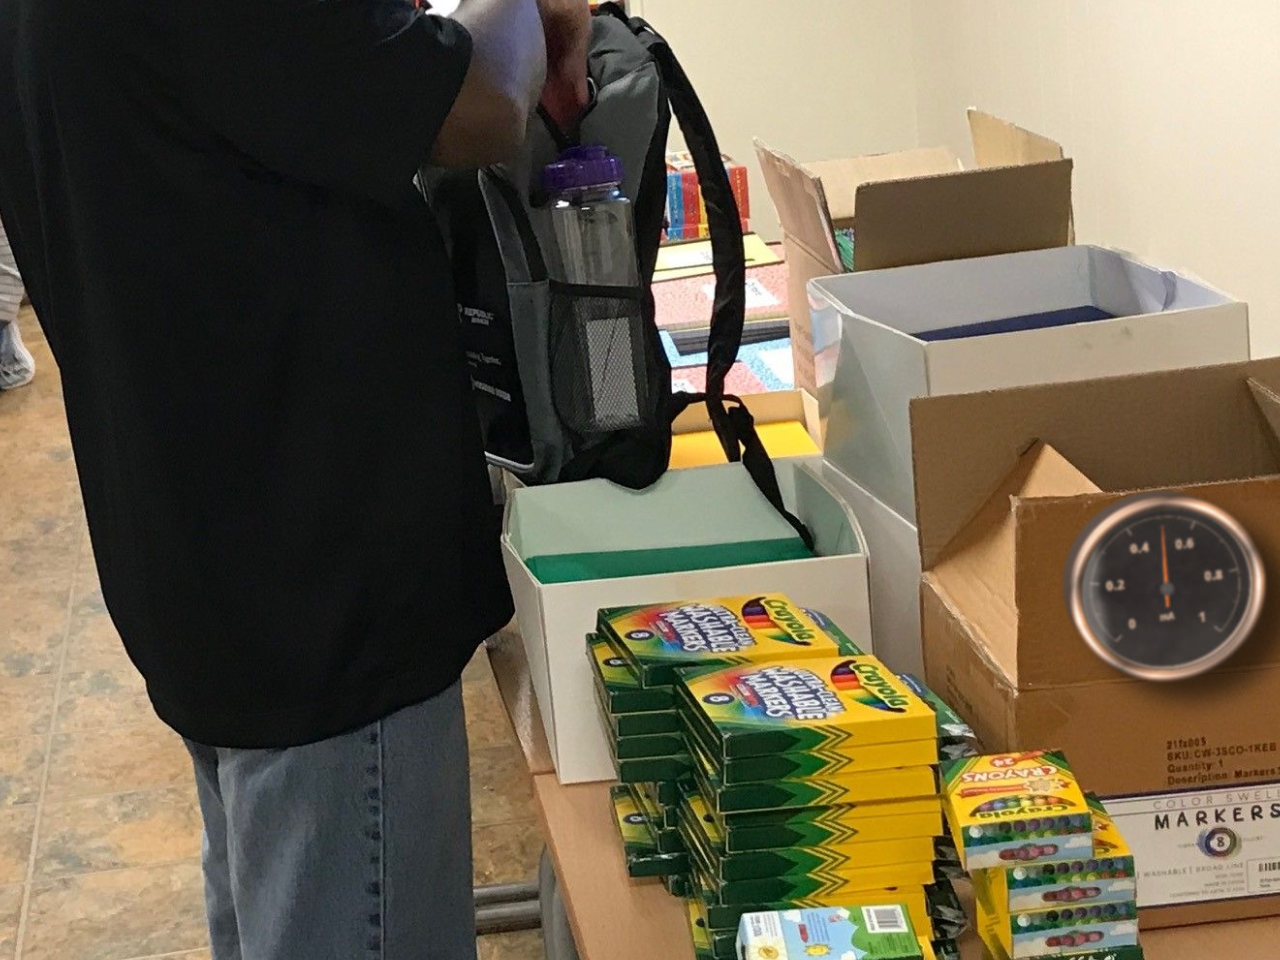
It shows **0.5** mA
